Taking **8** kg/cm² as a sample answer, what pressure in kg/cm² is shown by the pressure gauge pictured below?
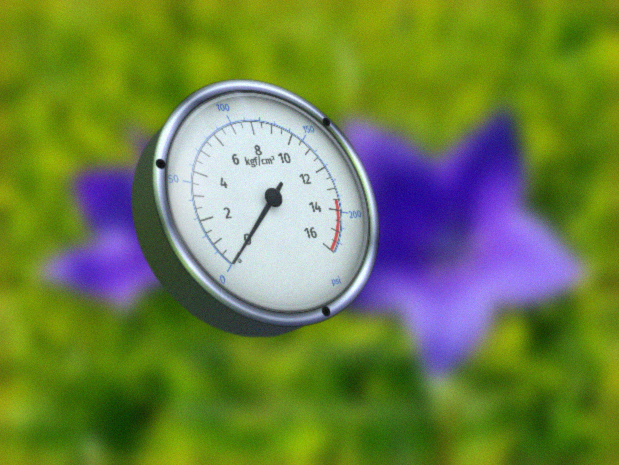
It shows **0** kg/cm²
